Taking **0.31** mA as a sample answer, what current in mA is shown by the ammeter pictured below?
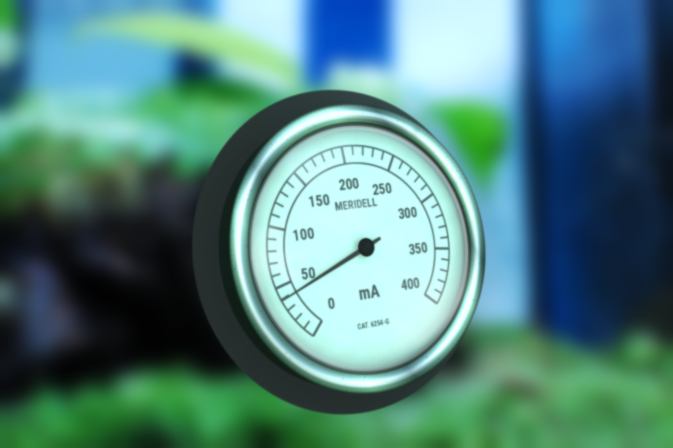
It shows **40** mA
